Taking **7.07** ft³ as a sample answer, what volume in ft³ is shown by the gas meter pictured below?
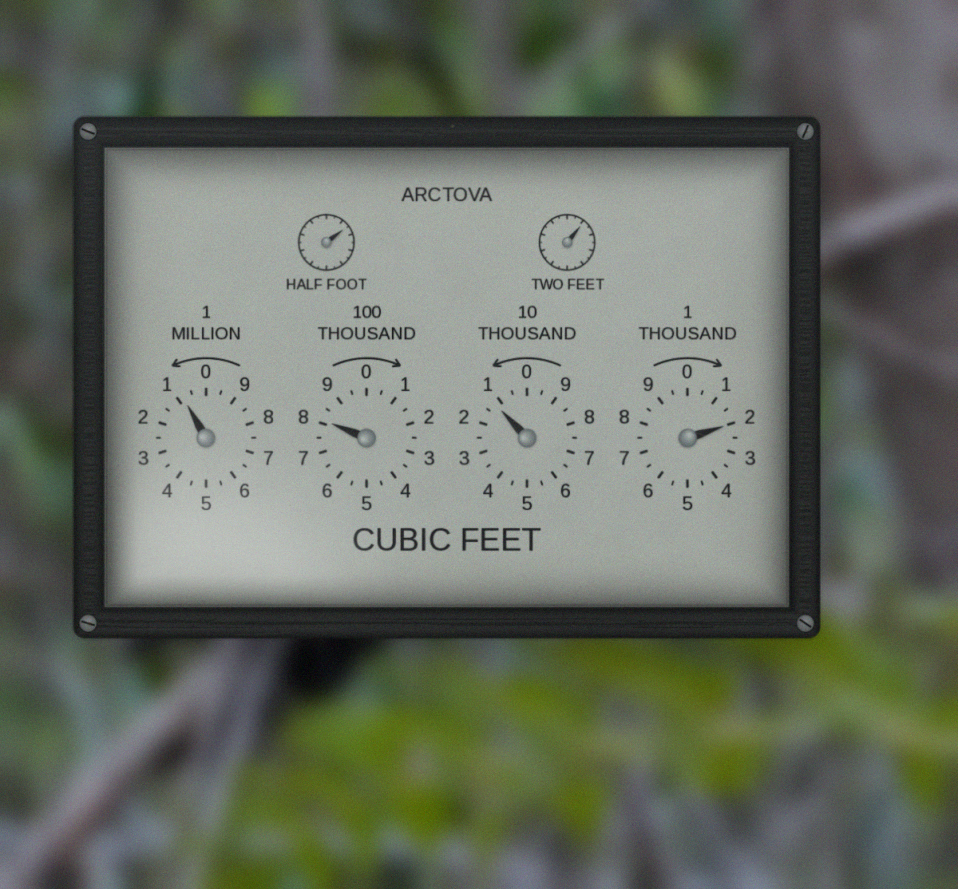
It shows **81200** ft³
